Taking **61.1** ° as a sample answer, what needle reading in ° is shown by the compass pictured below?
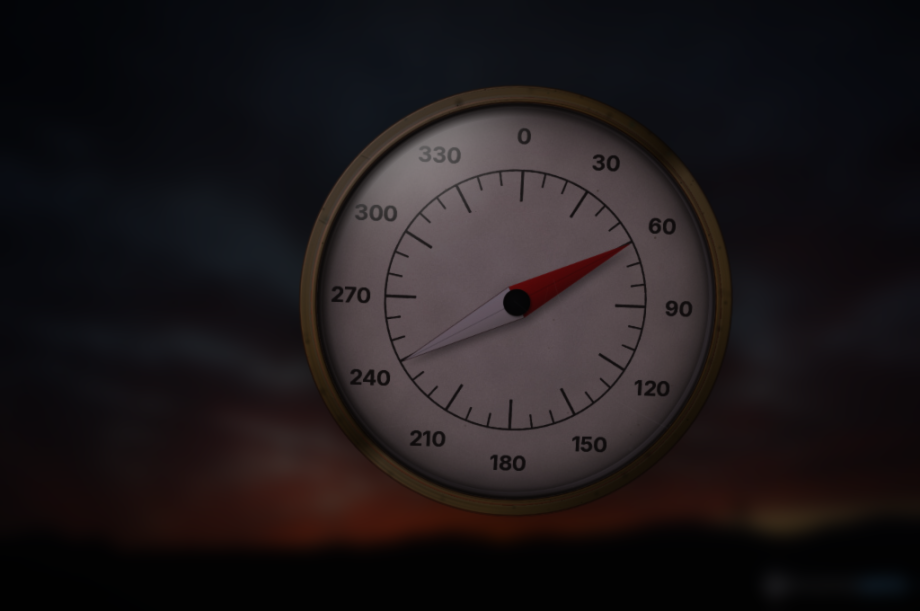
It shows **60** °
